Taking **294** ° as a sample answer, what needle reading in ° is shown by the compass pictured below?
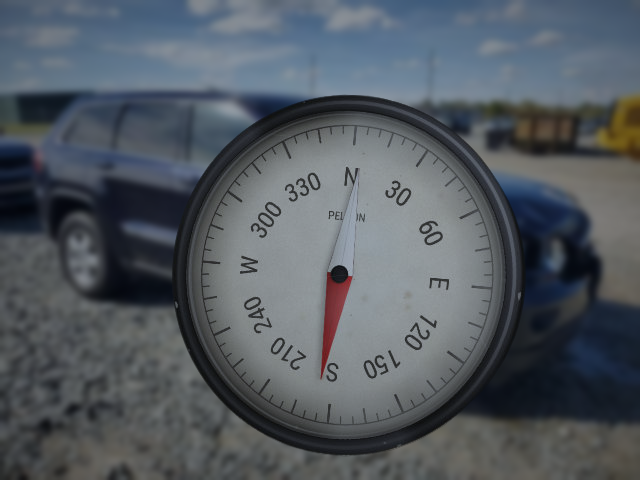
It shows **185** °
